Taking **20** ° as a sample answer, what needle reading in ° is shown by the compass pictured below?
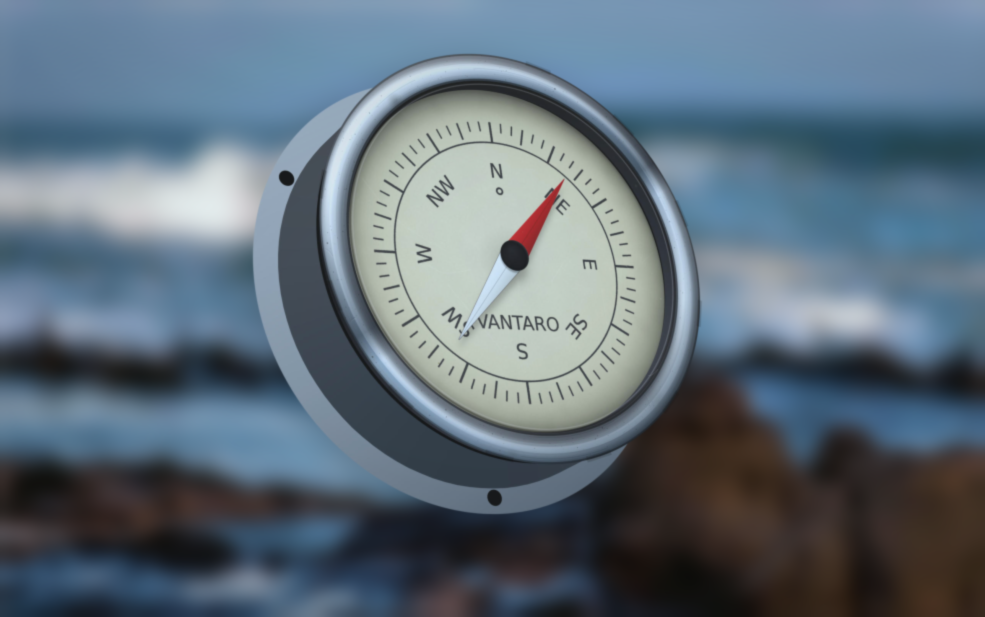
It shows **40** °
